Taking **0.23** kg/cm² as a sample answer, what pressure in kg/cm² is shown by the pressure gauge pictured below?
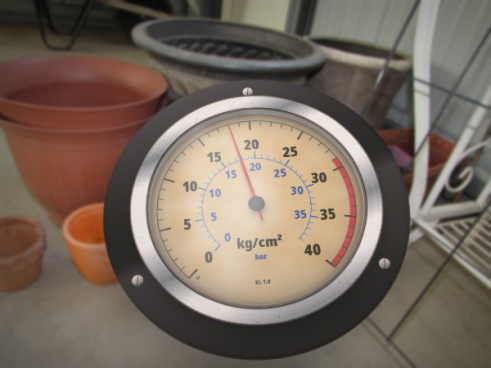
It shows **18** kg/cm²
